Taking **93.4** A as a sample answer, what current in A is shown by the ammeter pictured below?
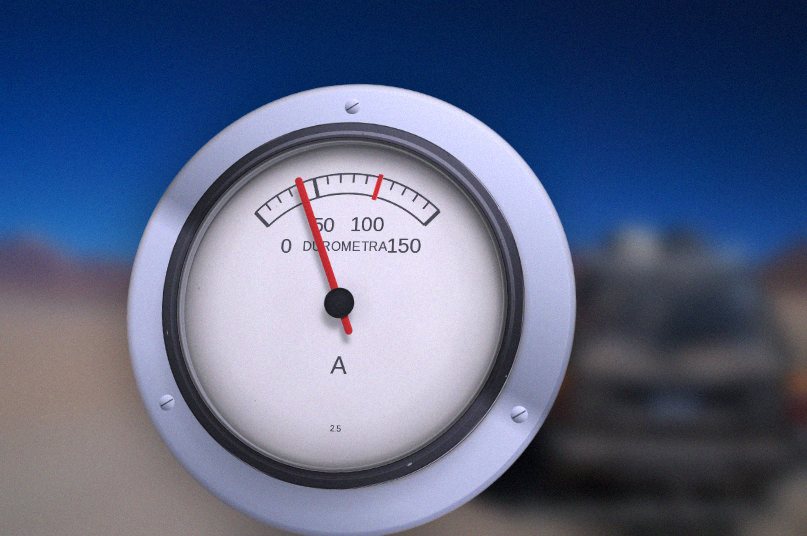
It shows **40** A
